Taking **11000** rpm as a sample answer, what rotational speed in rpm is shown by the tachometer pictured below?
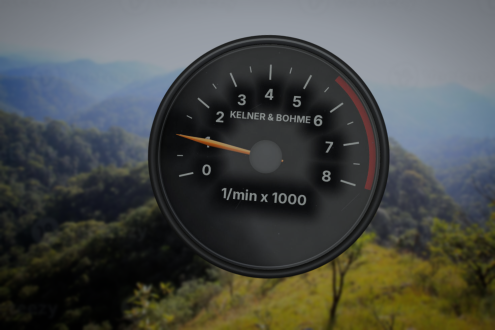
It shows **1000** rpm
